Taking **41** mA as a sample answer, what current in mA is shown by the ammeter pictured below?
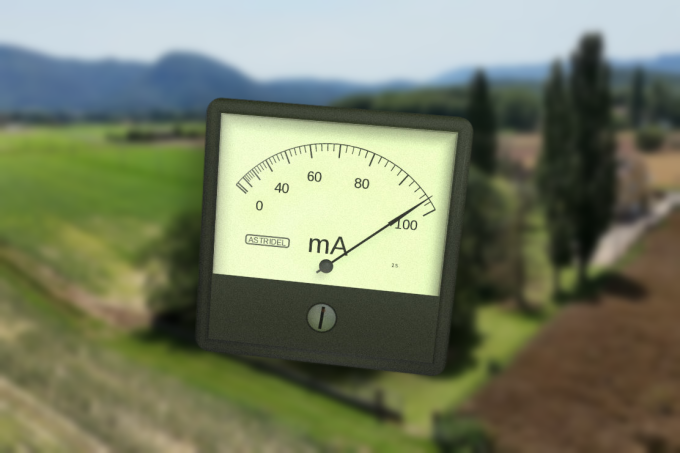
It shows **97** mA
